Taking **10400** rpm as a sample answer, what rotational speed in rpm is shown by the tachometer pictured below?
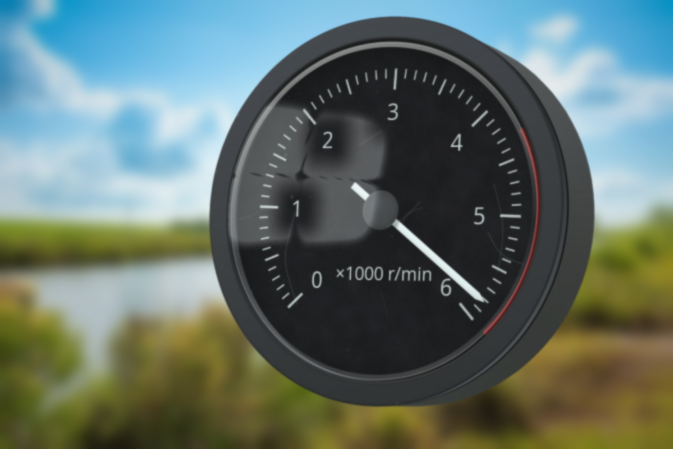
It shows **5800** rpm
